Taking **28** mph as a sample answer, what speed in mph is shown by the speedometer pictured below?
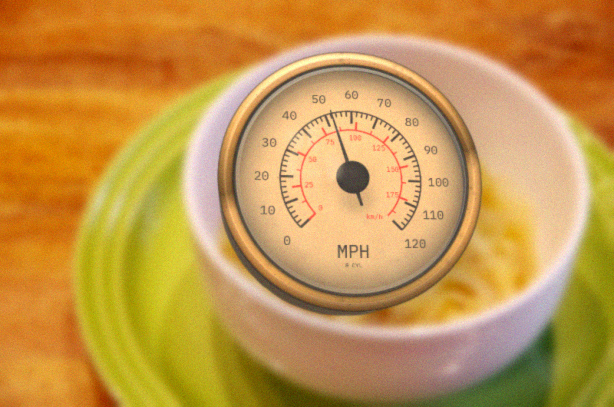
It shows **52** mph
